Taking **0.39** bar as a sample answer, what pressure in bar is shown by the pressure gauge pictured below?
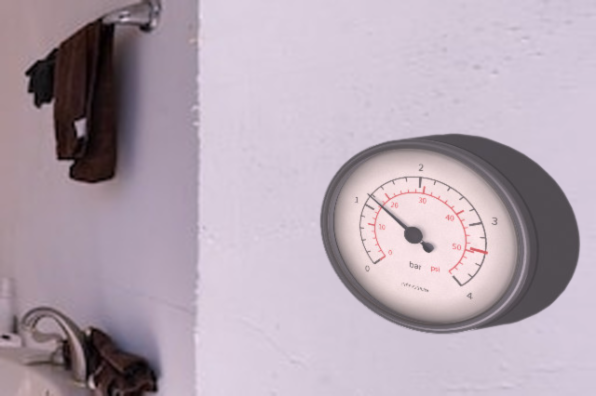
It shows **1.2** bar
